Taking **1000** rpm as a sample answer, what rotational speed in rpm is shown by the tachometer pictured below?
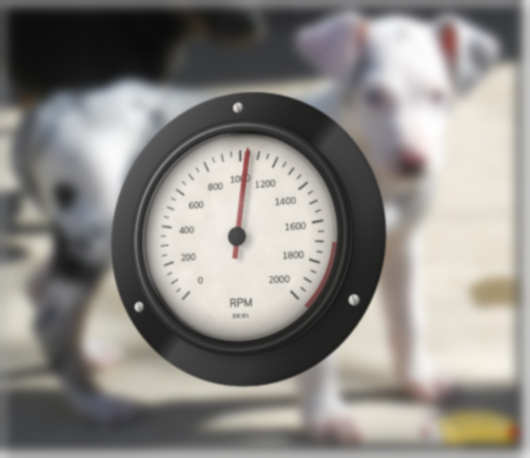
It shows **1050** rpm
